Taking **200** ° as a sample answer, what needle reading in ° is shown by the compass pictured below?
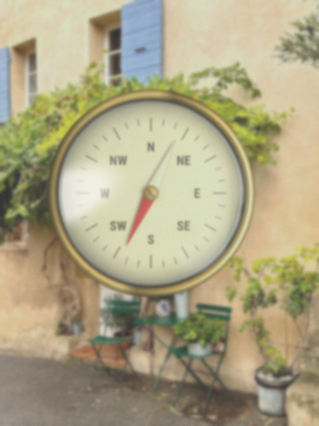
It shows **205** °
